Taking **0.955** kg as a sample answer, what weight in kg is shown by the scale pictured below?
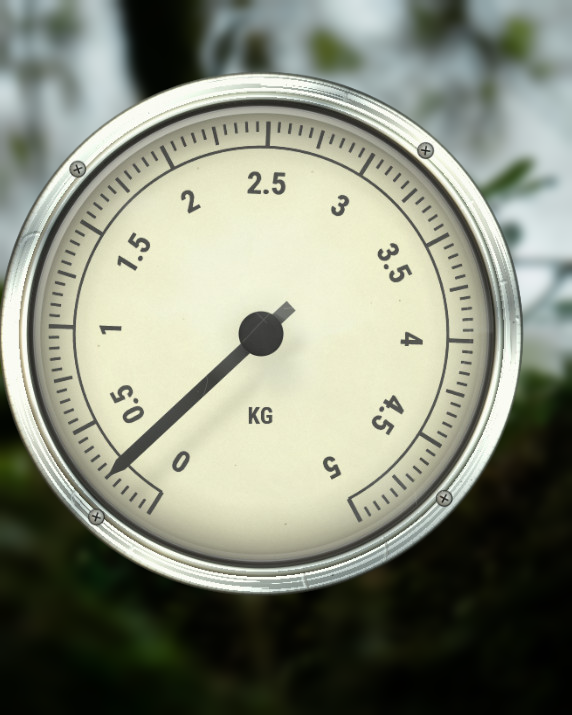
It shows **0.25** kg
